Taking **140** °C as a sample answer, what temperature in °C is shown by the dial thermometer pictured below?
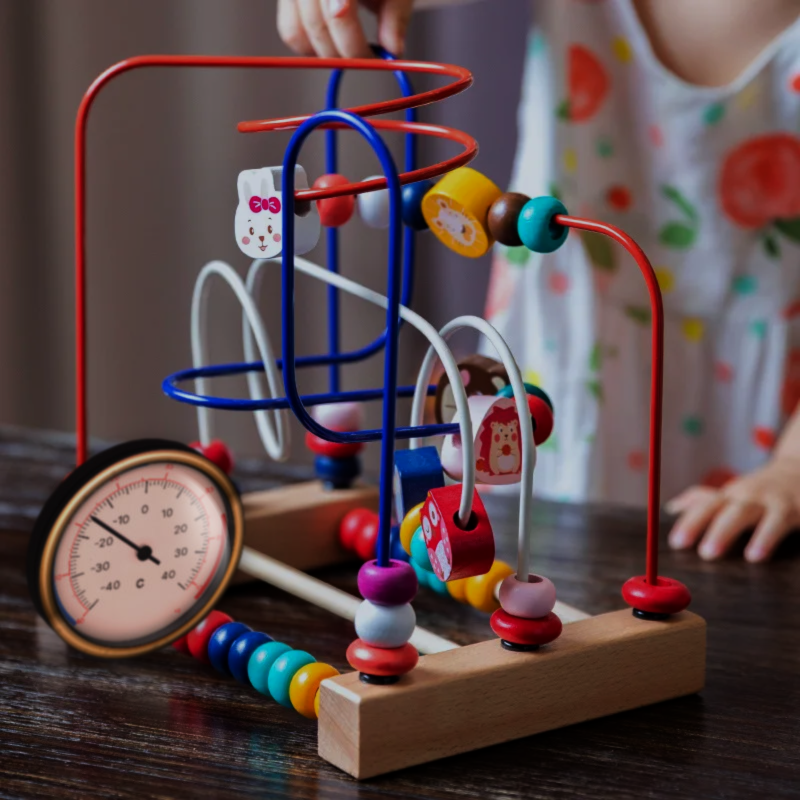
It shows **-15** °C
